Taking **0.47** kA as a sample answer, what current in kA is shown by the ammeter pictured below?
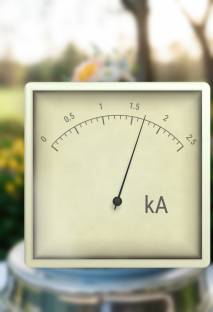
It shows **1.7** kA
